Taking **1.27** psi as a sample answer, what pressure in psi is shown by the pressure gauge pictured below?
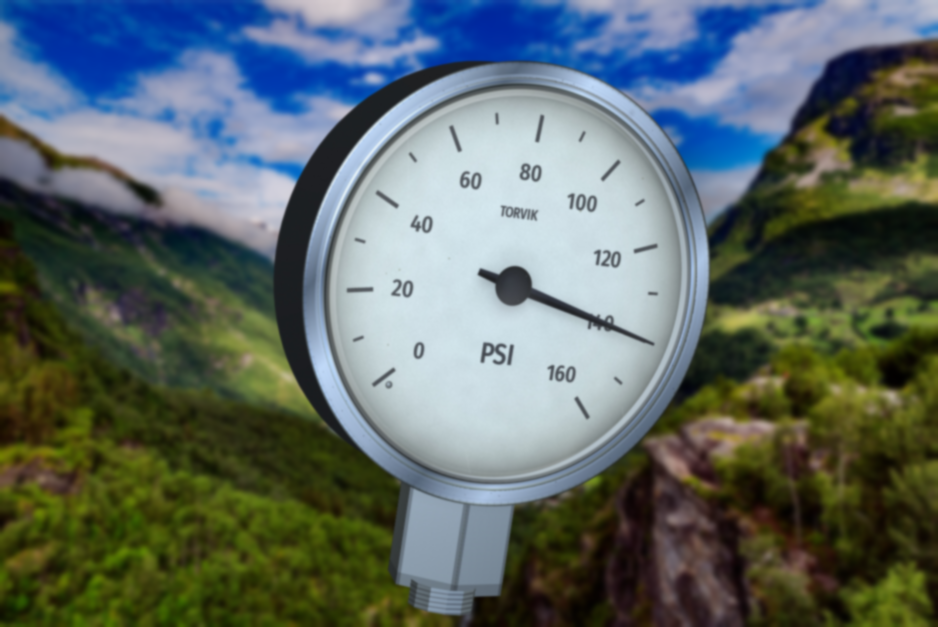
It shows **140** psi
